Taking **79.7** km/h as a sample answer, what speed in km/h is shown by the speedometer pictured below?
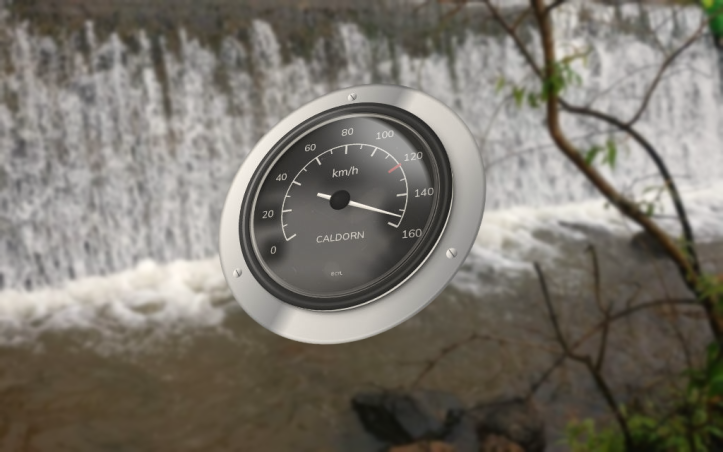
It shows **155** km/h
